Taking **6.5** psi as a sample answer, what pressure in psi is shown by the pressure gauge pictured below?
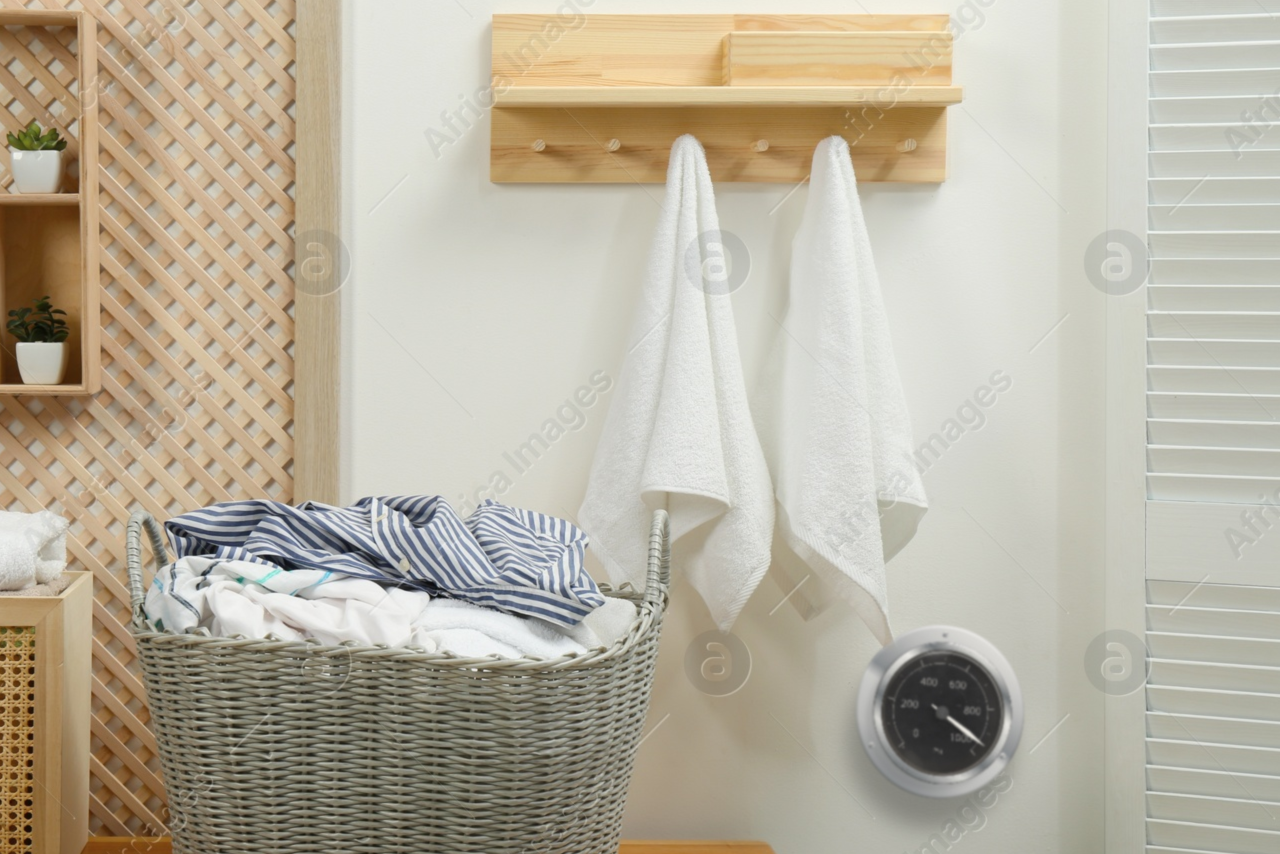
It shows **950** psi
